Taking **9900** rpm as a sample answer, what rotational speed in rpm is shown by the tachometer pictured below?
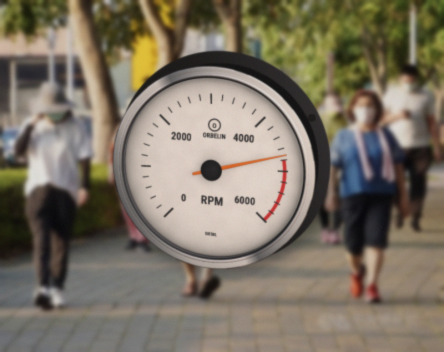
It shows **4700** rpm
